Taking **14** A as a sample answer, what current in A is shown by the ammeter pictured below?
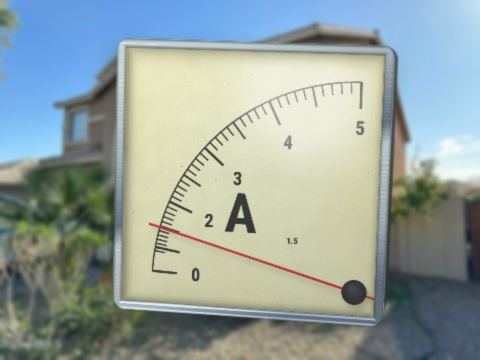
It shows **1.5** A
